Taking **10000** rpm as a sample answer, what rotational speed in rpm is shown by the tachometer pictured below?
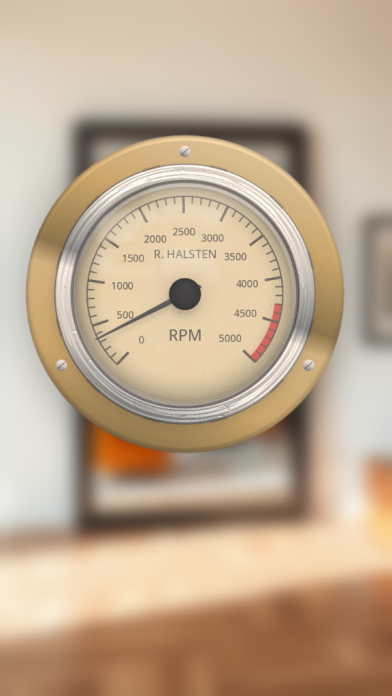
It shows **350** rpm
